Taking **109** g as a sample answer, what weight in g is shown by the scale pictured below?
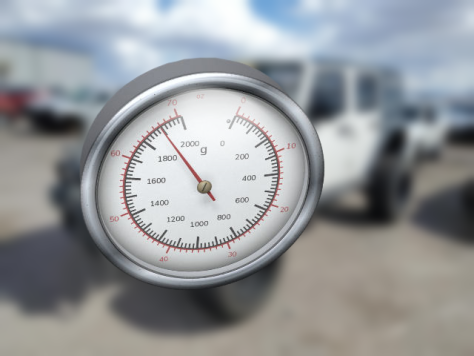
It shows **1900** g
